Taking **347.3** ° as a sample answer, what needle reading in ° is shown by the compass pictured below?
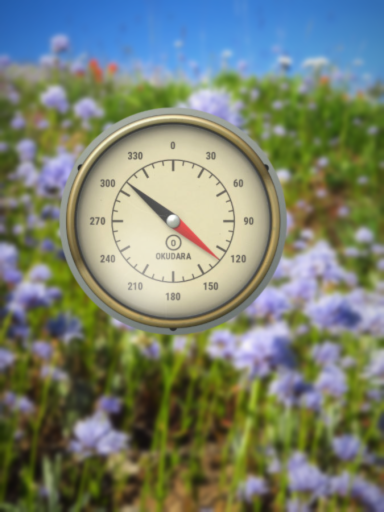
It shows **130** °
